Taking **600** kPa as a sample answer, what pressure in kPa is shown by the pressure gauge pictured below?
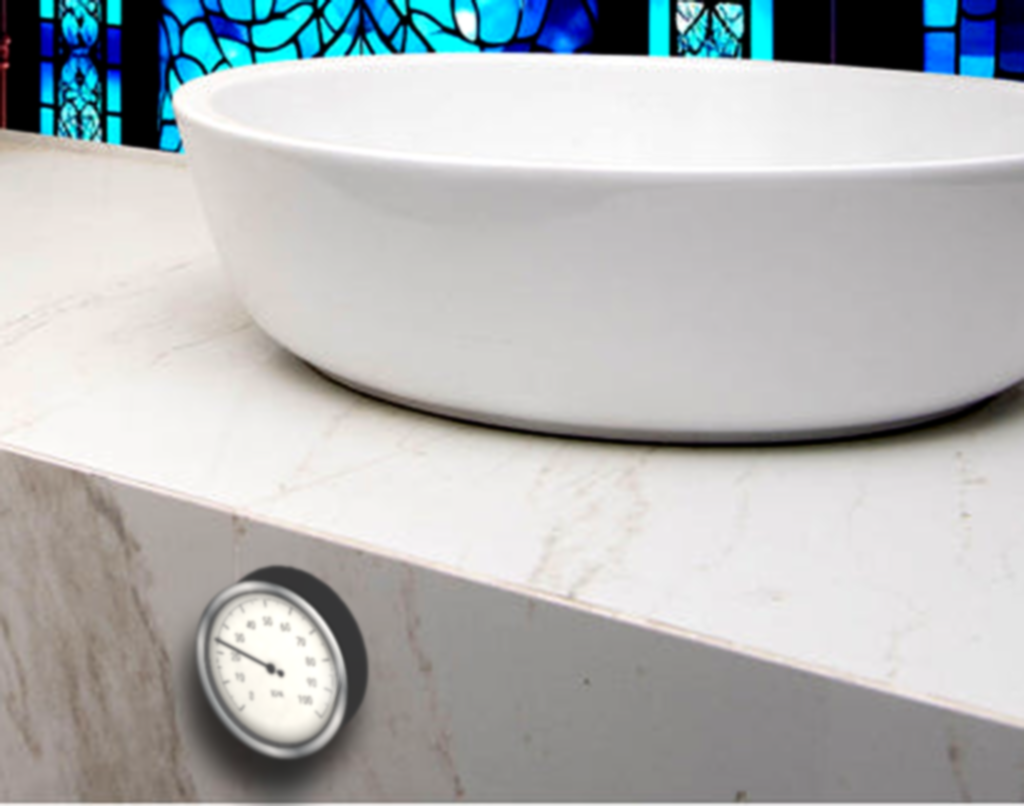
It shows **25** kPa
